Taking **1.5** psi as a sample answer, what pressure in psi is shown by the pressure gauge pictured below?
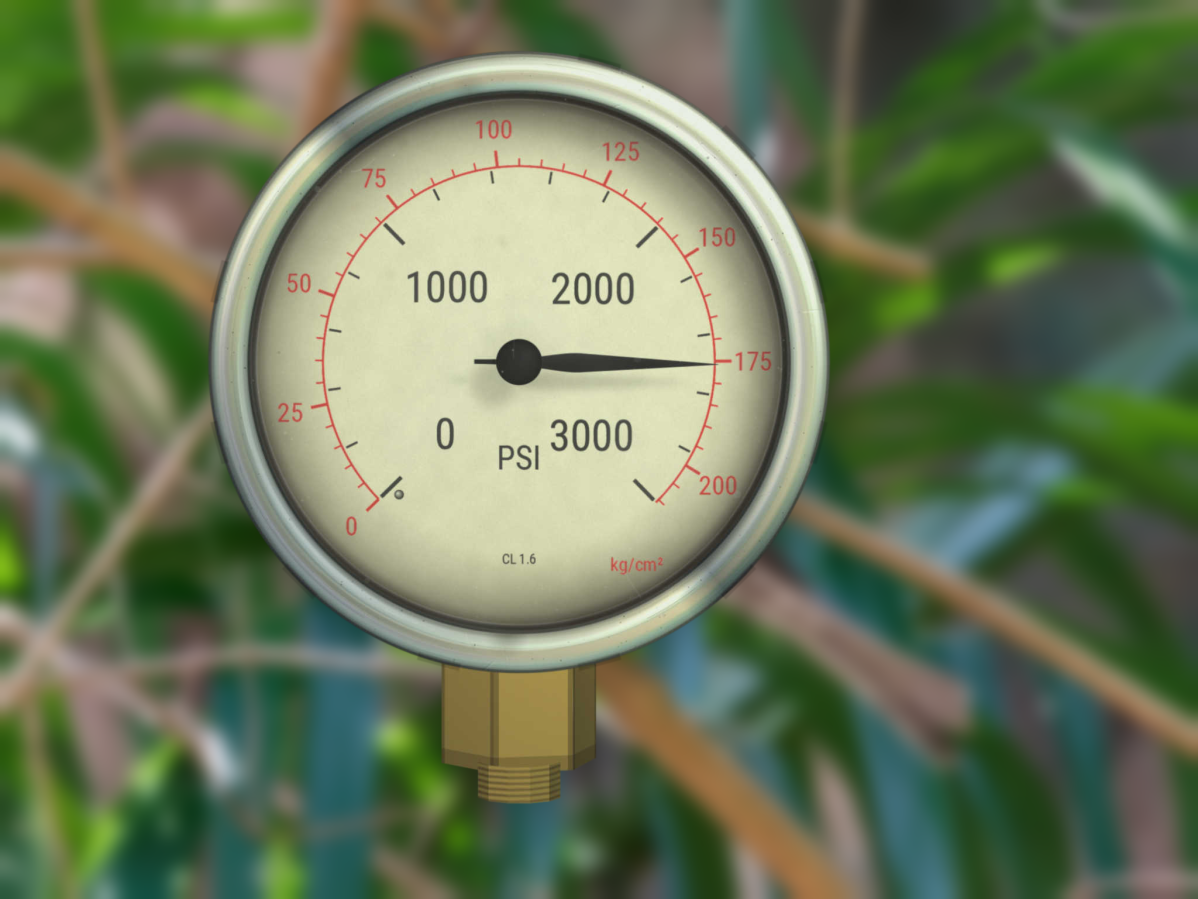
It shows **2500** psi
